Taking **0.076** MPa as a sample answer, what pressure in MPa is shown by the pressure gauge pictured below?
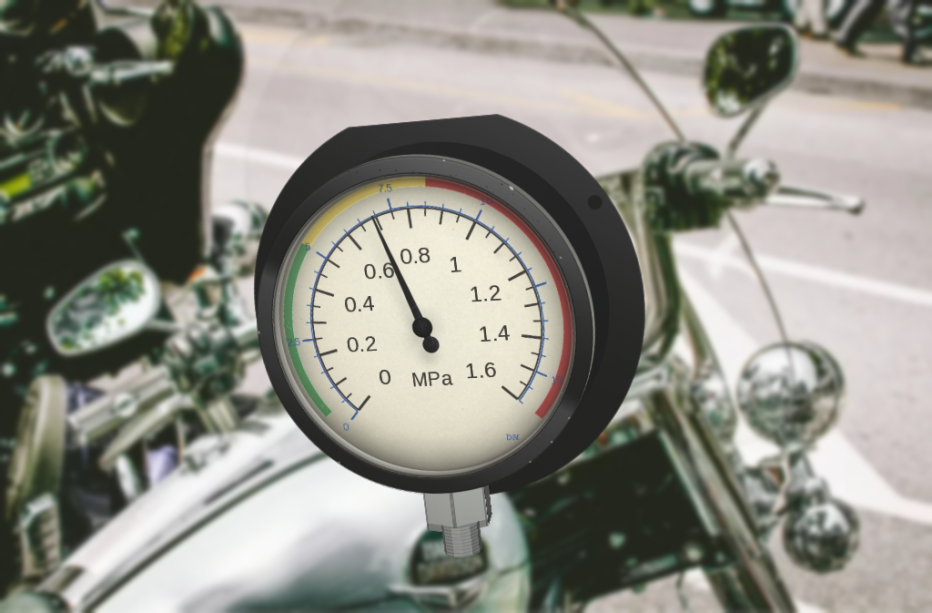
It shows **0.7** MPa
